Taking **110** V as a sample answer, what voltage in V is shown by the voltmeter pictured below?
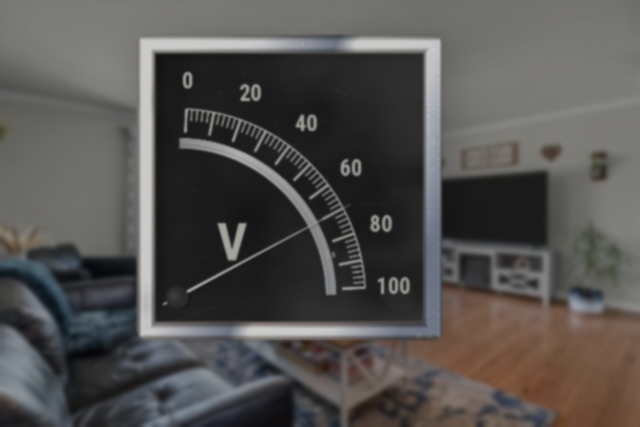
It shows **70** V
